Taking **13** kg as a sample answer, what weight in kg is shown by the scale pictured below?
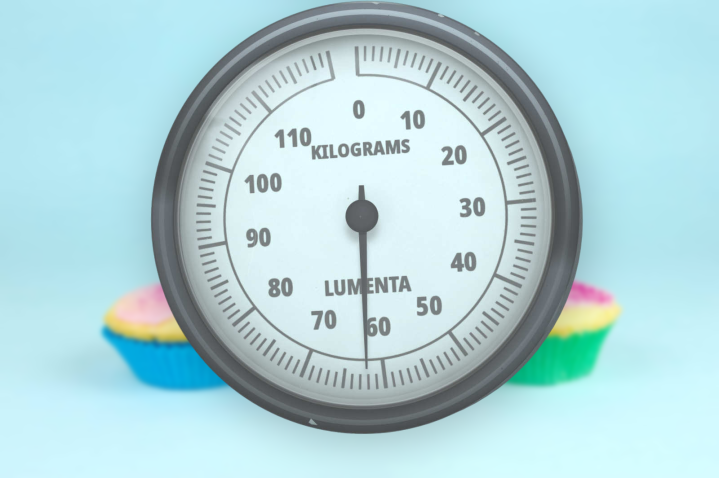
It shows **62** kg
